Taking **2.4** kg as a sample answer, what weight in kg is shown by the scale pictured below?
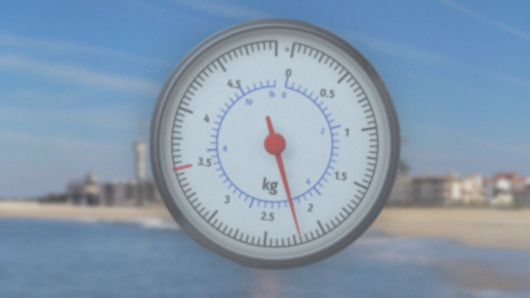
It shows **2.2** kg
